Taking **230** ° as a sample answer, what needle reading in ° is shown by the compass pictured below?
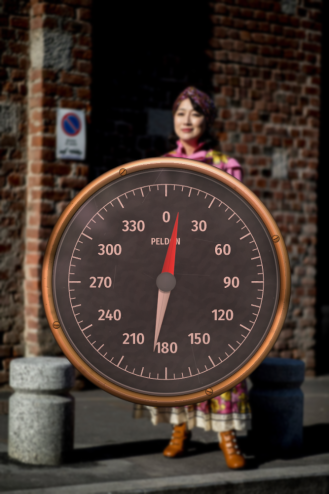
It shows **10** °
